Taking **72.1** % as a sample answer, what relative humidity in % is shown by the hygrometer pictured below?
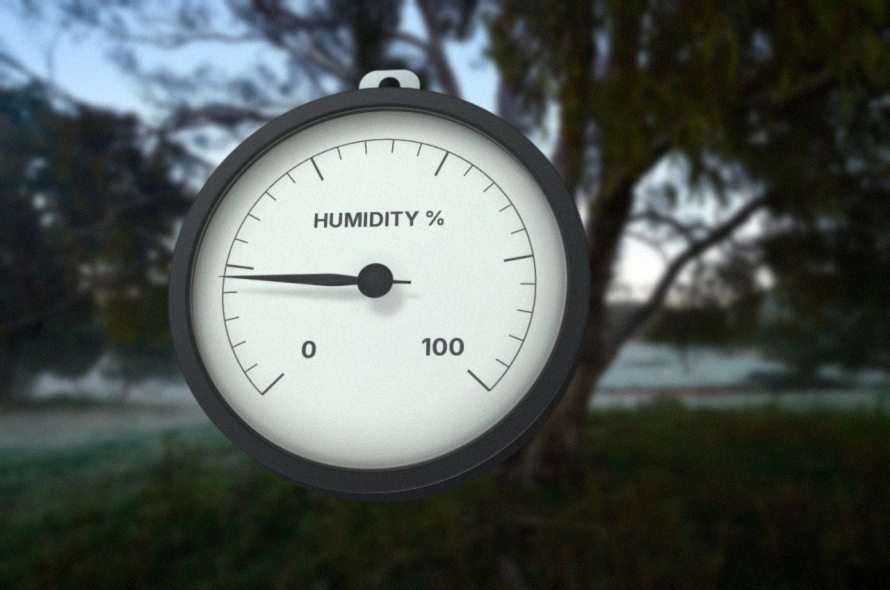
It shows **18** %
